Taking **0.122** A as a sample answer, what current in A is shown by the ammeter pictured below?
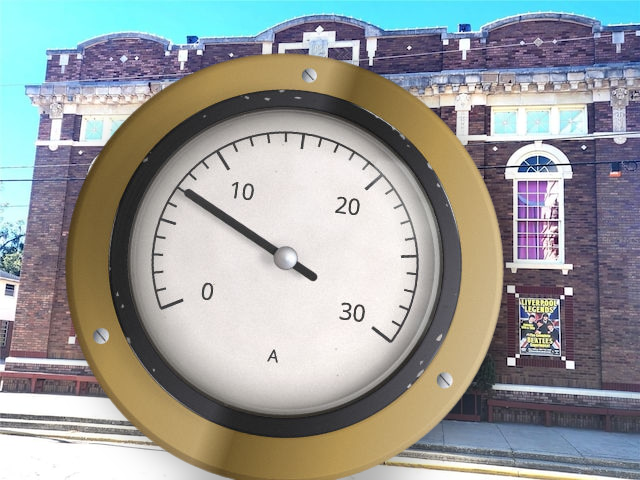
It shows **7** A
